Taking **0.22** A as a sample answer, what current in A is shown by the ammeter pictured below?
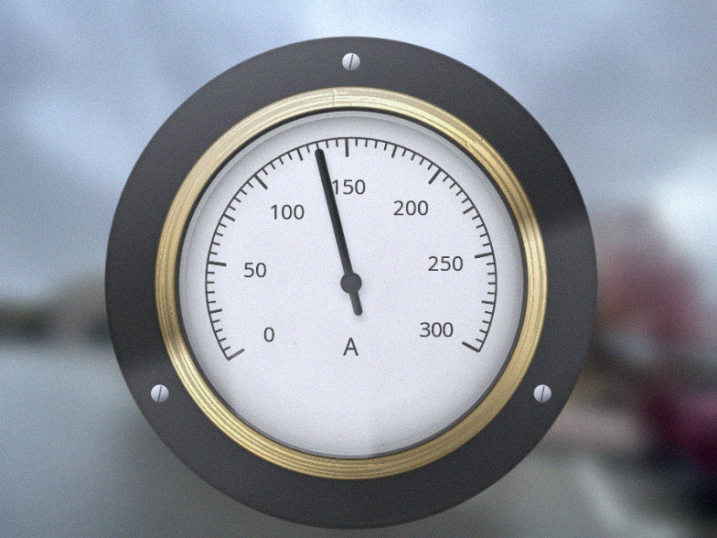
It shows **135** A
